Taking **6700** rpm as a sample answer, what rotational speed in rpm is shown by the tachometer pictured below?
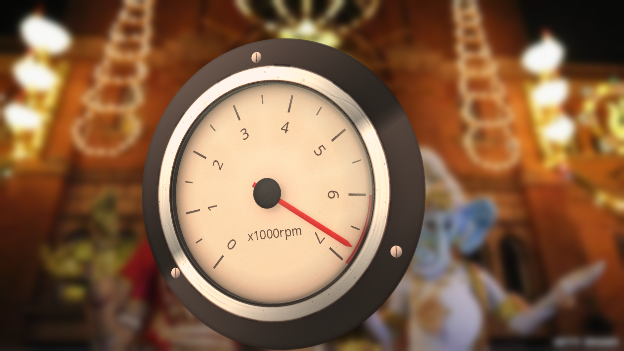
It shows **6750** rpm
